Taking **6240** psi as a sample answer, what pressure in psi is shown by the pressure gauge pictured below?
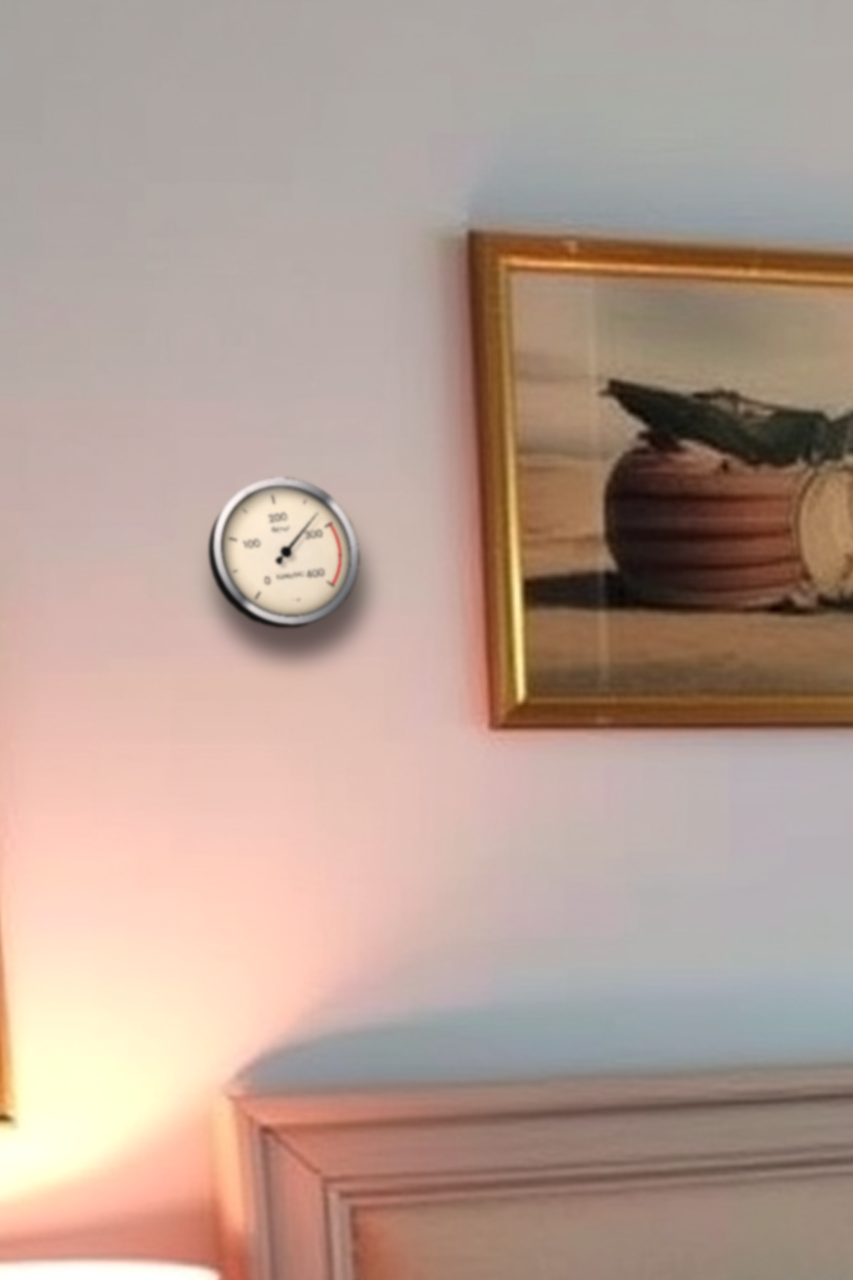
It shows **275** psi
